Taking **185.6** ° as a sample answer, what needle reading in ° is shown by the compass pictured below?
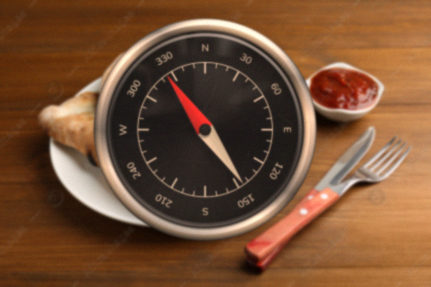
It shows **325** °
